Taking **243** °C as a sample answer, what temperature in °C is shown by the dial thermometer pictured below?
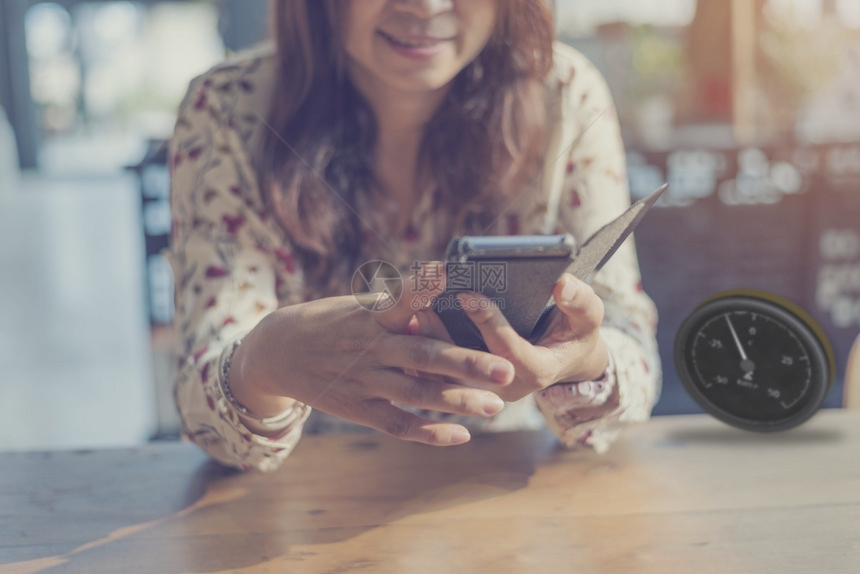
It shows **-10** °C
